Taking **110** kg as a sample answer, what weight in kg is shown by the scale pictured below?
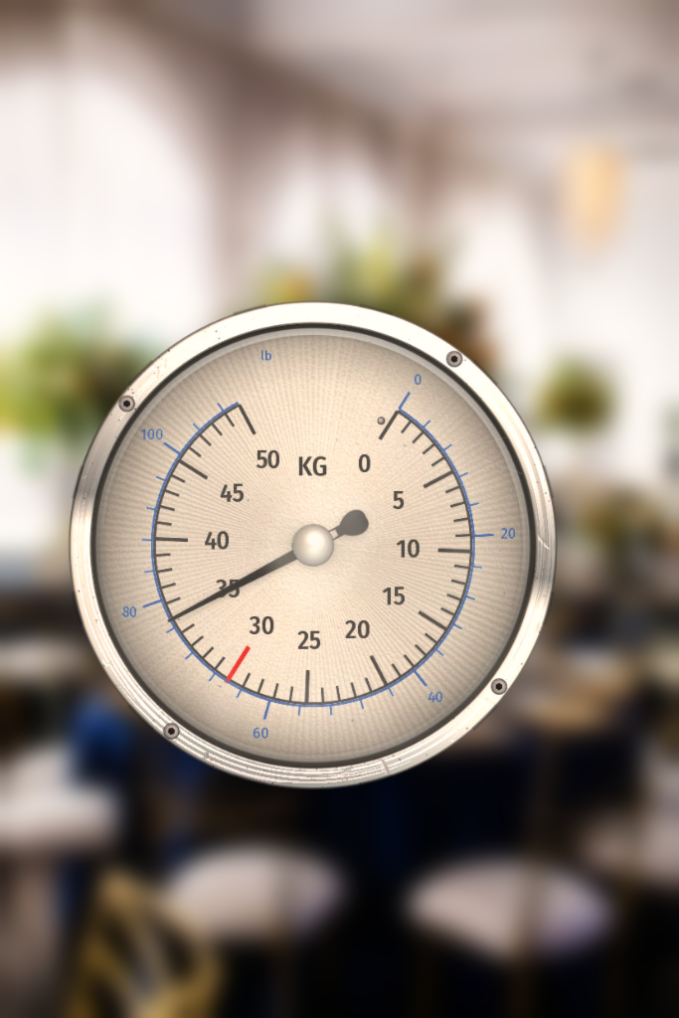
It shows **35** kg
